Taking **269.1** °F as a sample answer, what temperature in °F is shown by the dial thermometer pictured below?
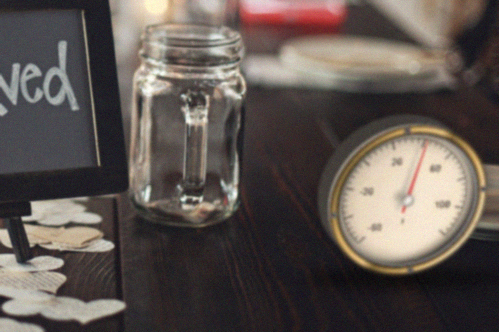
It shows **40** °F
